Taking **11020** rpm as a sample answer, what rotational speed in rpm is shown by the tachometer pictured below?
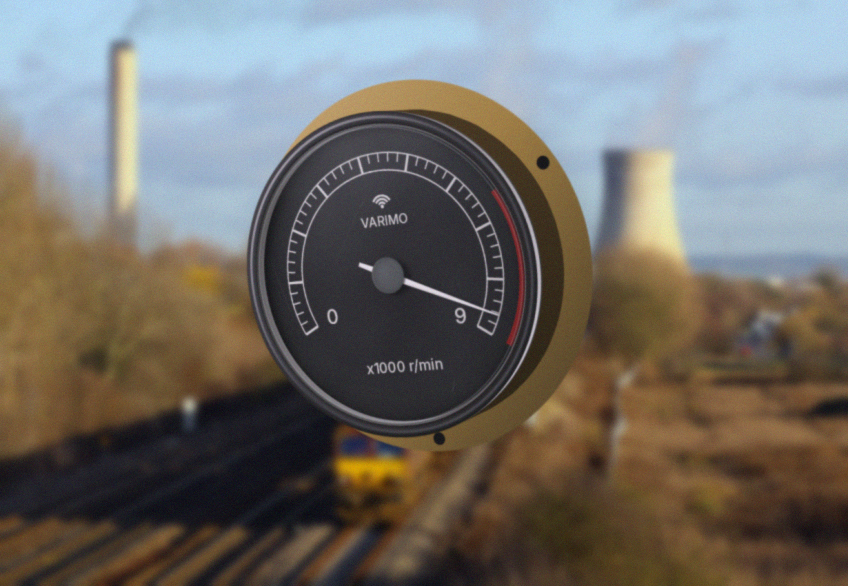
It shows **8600** rpm
